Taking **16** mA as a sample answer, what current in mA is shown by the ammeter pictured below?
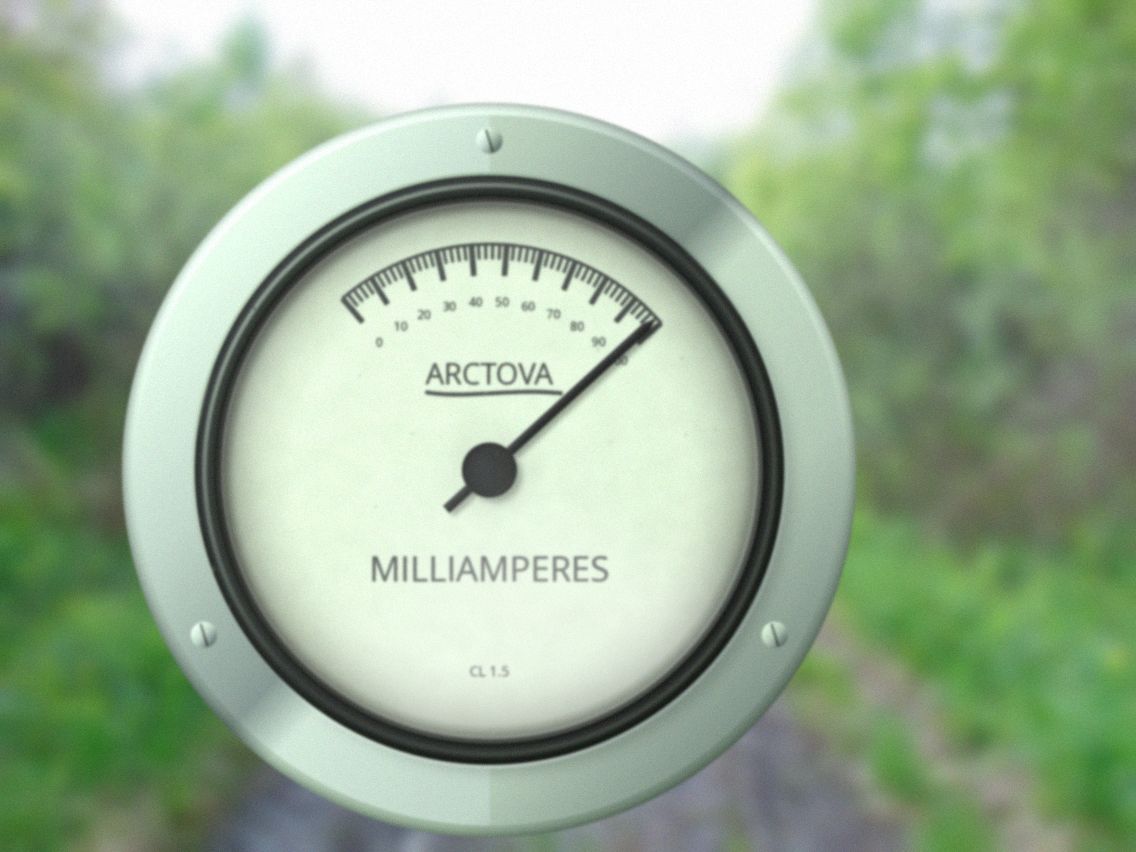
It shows **98** mA
